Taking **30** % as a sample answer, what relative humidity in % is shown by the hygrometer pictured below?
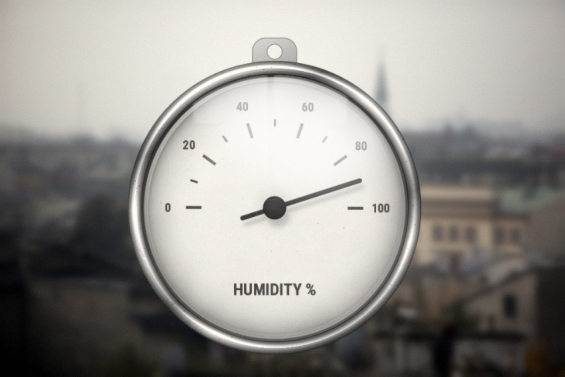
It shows **90** %
